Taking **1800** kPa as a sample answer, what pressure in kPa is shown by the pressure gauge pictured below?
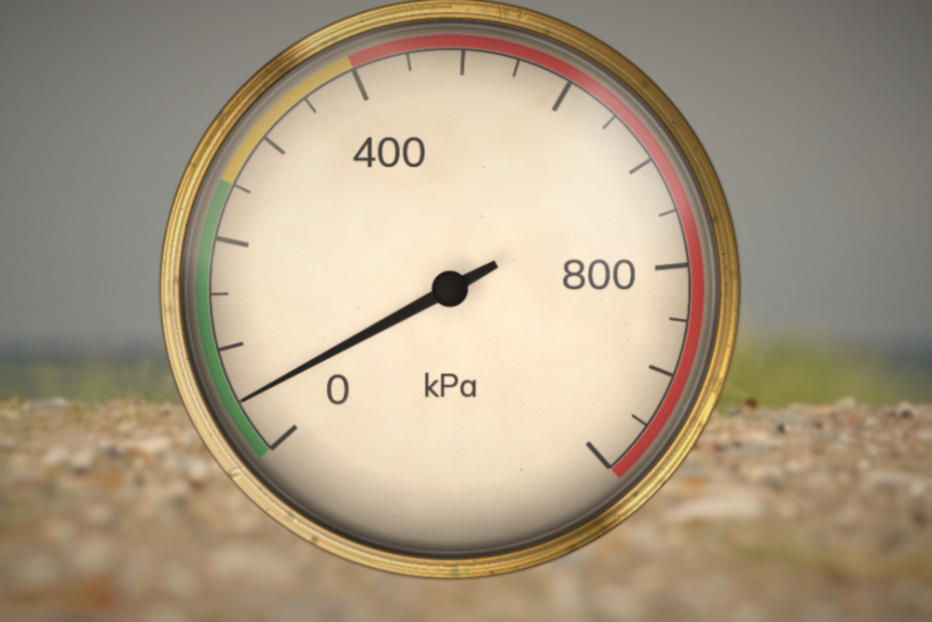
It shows **50** kPa
